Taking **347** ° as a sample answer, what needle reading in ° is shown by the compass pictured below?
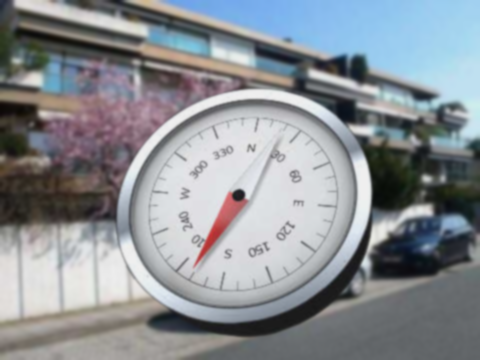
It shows **200** °
